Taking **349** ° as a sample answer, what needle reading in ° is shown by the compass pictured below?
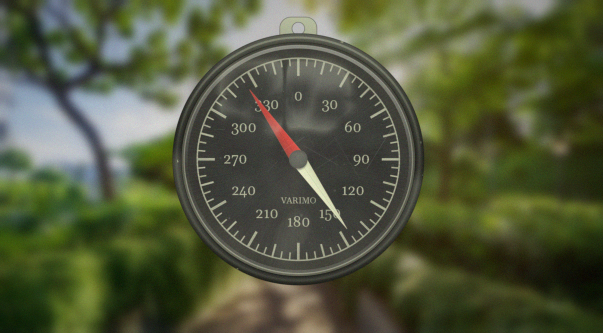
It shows **325** °
